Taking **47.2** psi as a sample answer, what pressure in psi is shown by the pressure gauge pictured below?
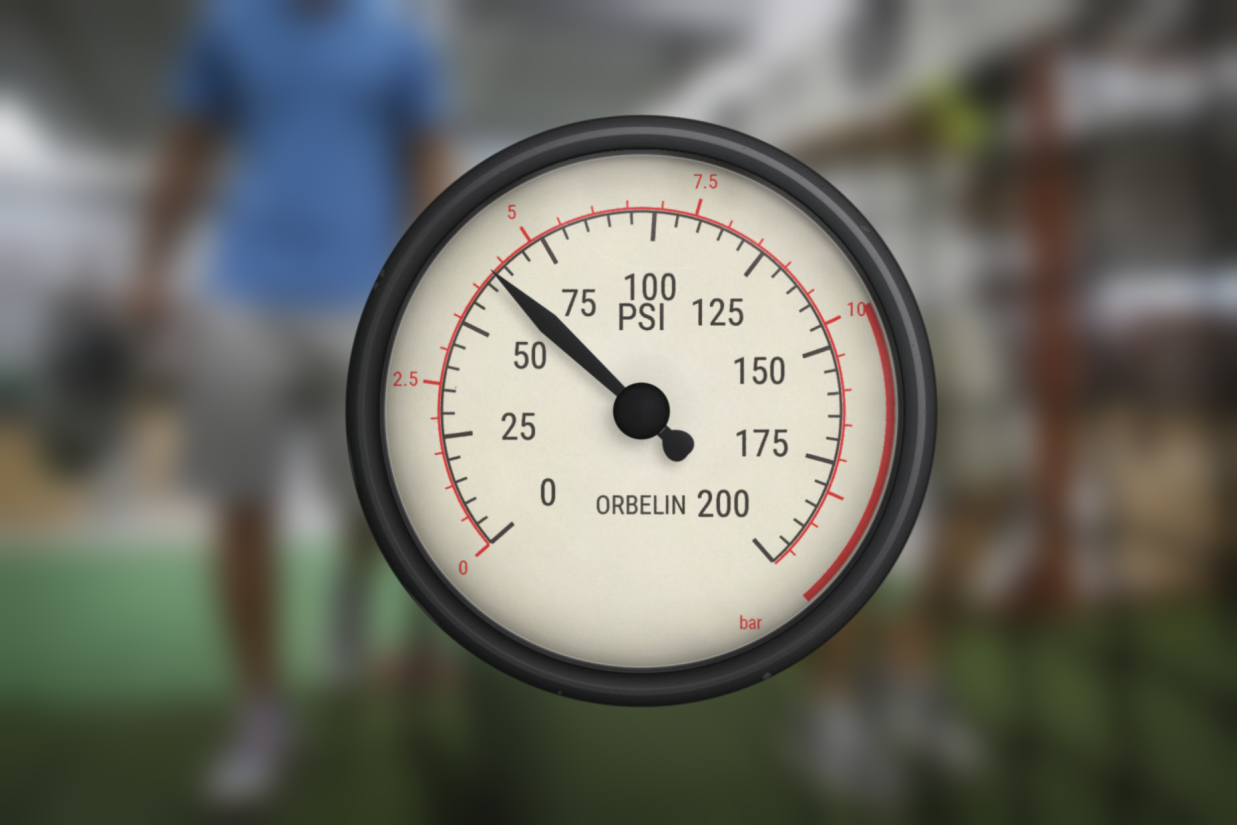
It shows **62.5** psi
